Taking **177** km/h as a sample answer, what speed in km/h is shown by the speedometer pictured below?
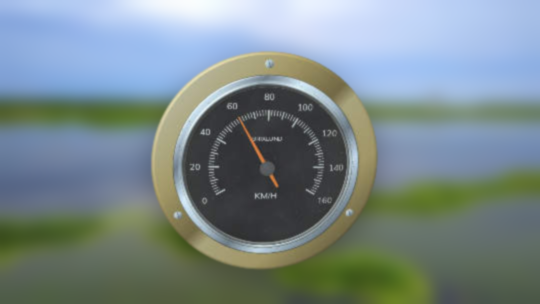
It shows **60** km/h
